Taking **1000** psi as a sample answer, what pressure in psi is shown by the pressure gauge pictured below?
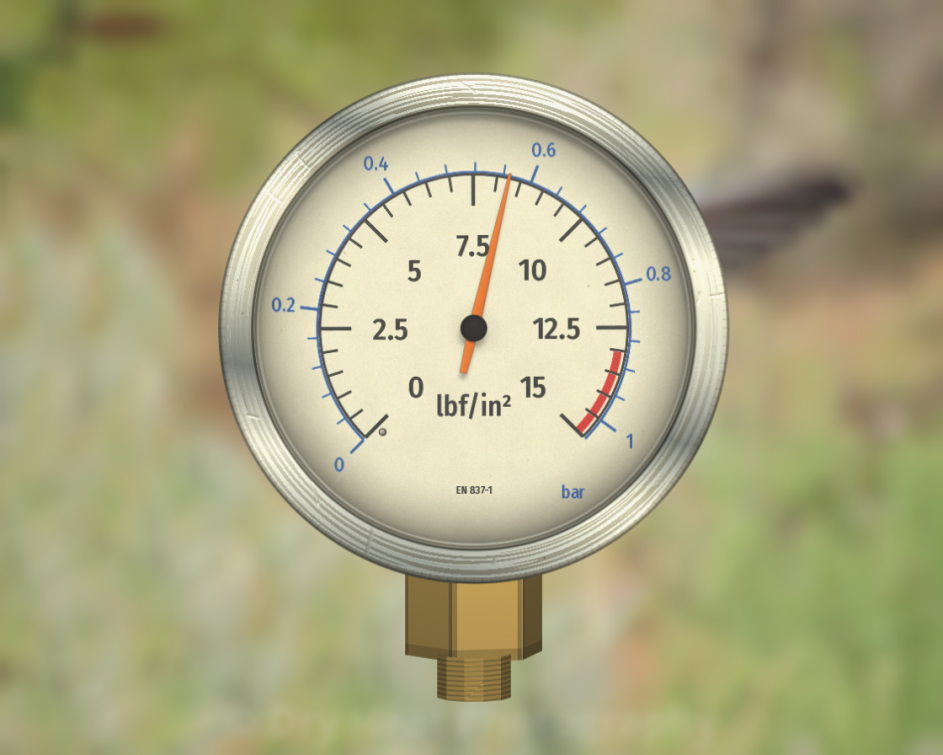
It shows **8.25** psi
